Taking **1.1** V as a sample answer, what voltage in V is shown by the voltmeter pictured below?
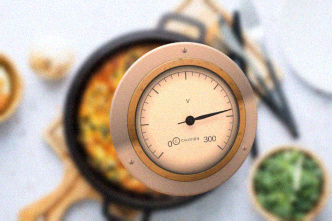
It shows **240** V
